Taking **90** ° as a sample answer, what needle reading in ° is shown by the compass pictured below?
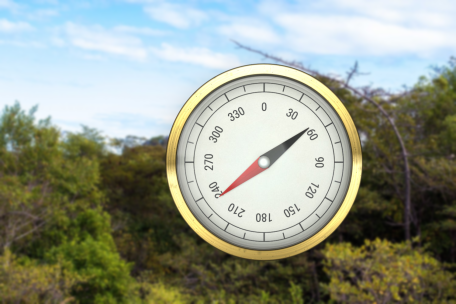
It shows **232.5** °
